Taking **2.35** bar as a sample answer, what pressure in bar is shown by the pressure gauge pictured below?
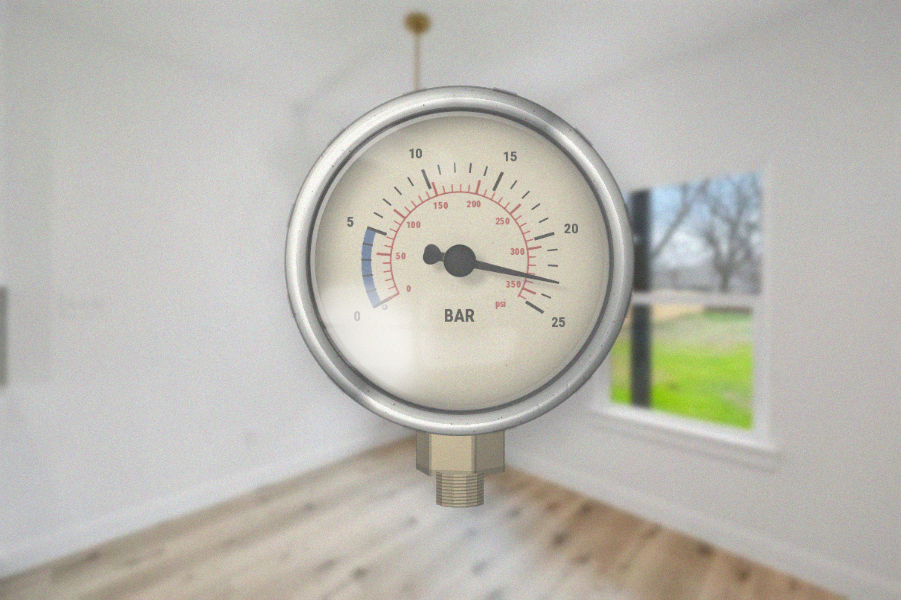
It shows **23** bar
